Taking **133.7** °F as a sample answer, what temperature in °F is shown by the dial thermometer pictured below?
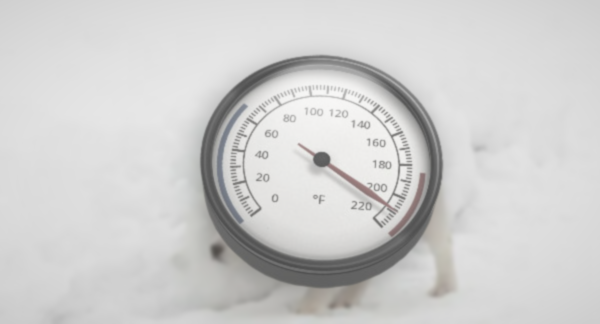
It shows **210** °F
